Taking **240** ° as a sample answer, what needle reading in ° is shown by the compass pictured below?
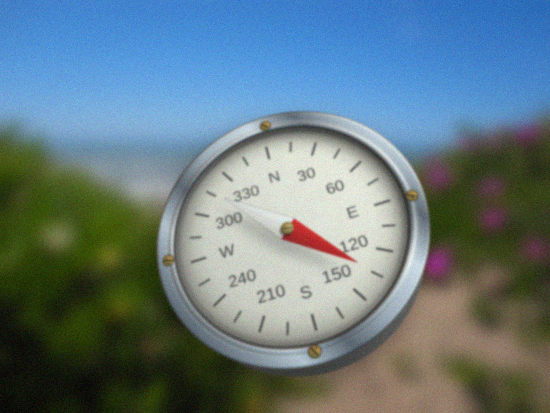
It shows **135** °
